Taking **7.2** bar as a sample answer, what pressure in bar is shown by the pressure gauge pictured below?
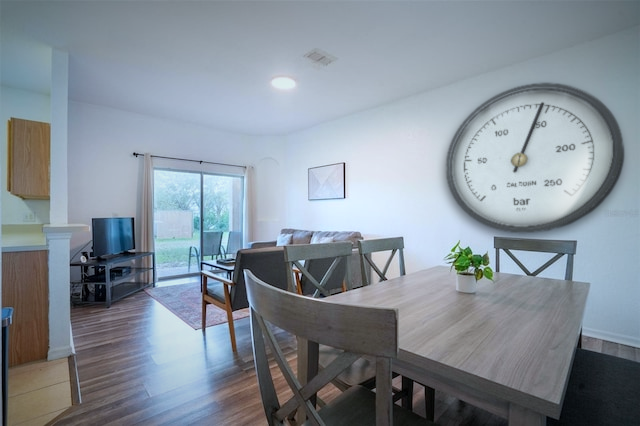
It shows **145** bar
